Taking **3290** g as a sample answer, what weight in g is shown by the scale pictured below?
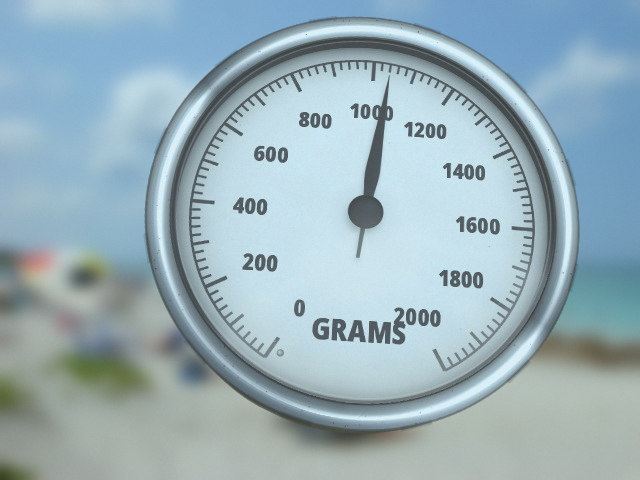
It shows **1040** g
